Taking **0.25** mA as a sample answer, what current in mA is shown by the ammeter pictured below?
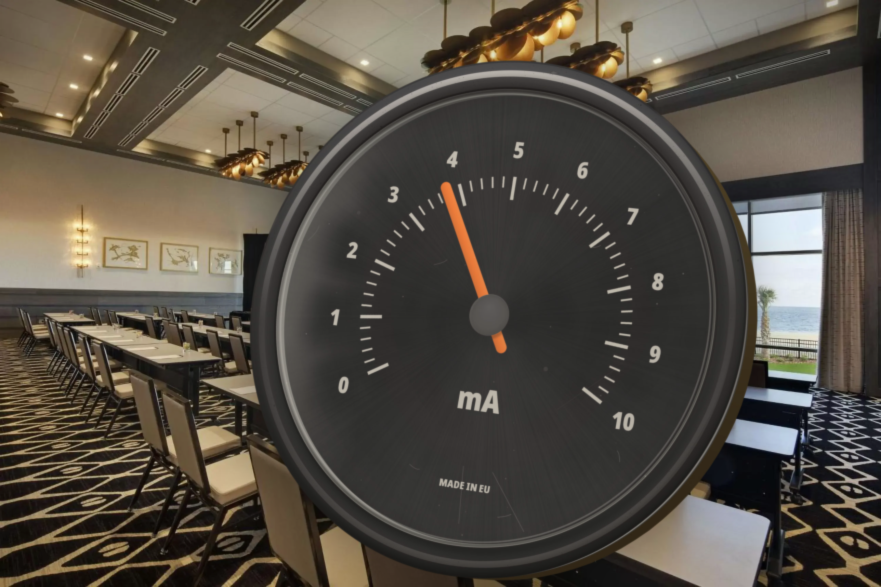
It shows **3.8** mA
